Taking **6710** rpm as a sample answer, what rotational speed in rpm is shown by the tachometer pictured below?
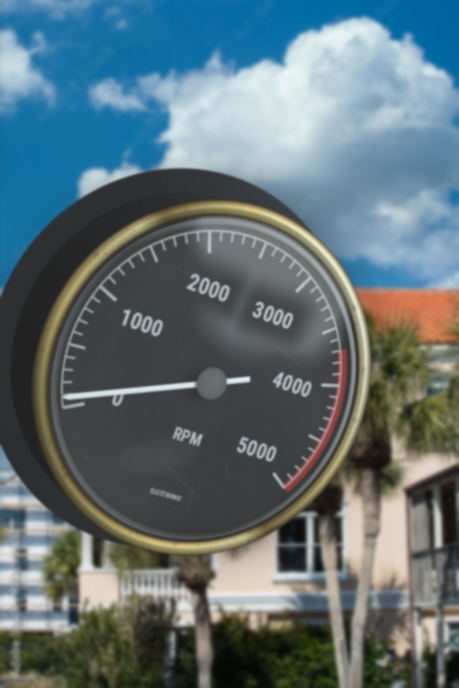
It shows **100** rpm
